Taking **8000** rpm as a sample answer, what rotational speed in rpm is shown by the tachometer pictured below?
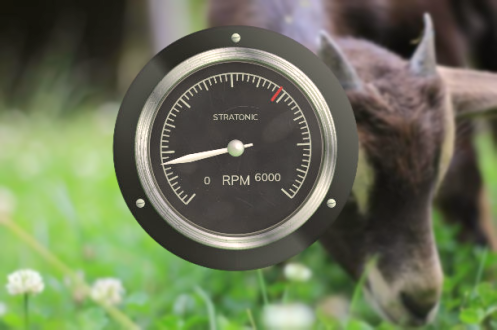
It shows **800** rpm
